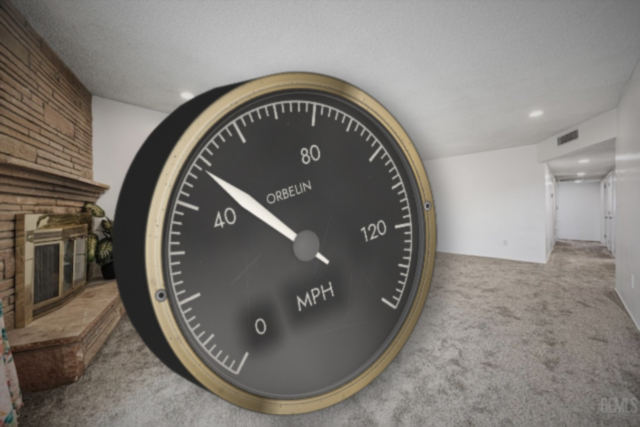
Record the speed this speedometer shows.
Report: 48 mph
